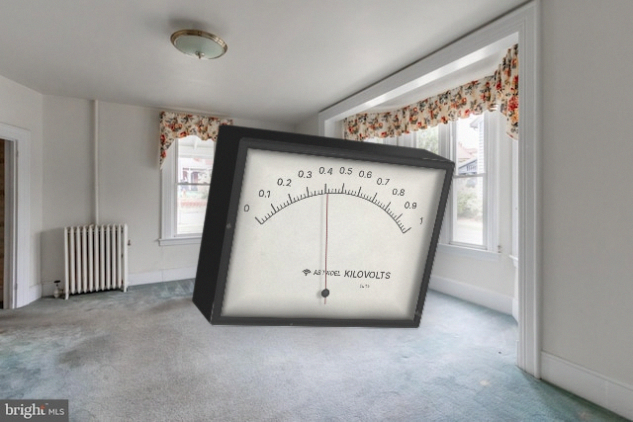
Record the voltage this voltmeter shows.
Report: 0.4 kV
